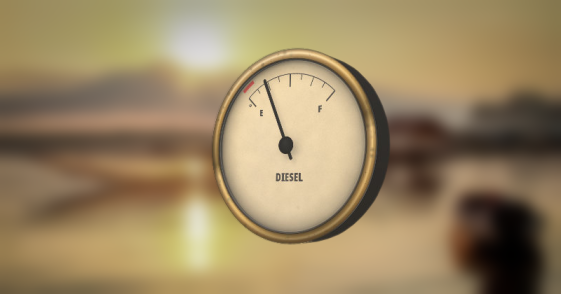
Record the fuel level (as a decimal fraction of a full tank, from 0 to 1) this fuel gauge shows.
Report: 0.25
